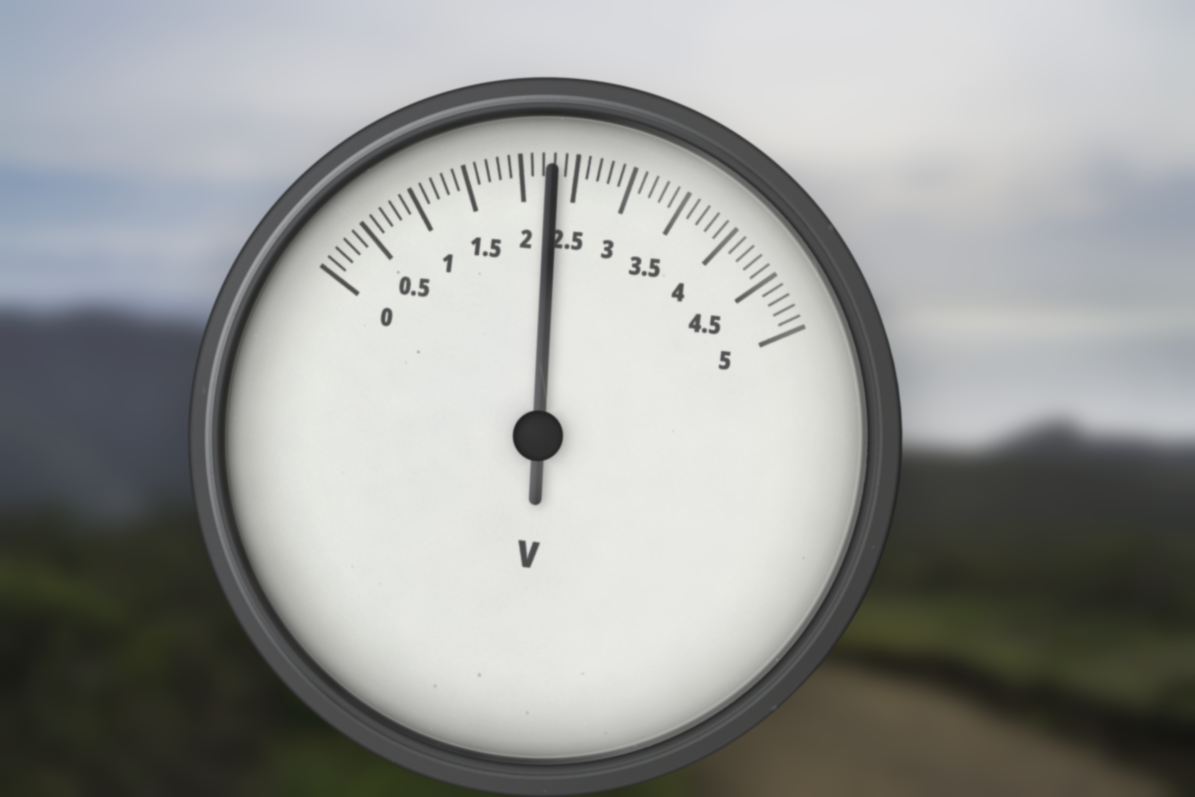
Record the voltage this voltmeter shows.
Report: 2.3 V
